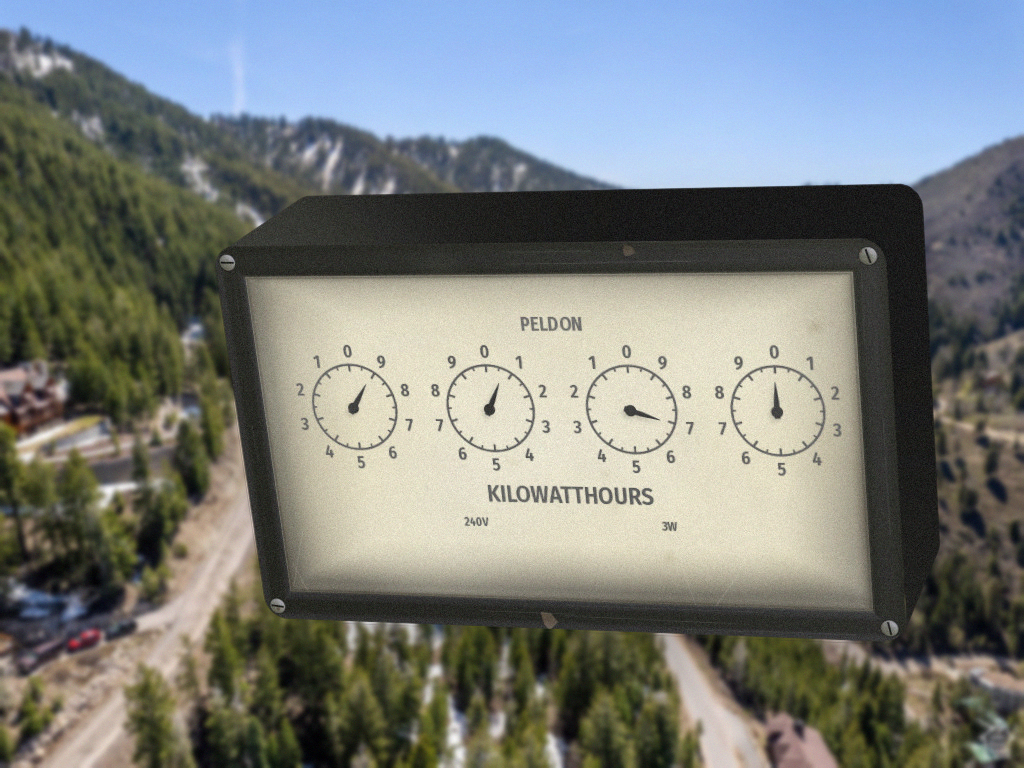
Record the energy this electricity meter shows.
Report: 9070 kWh
